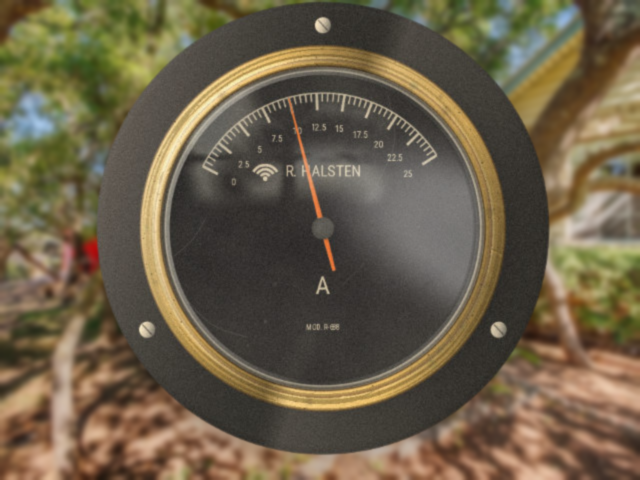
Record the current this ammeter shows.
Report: 10 A
